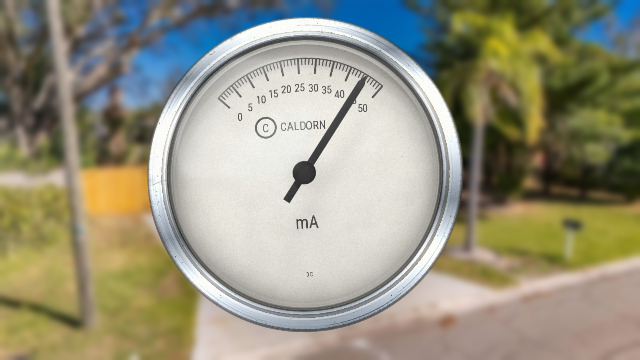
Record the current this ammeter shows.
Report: 45 mA
